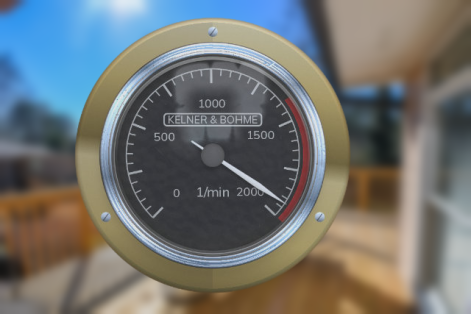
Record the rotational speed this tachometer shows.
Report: 1925 rpm
